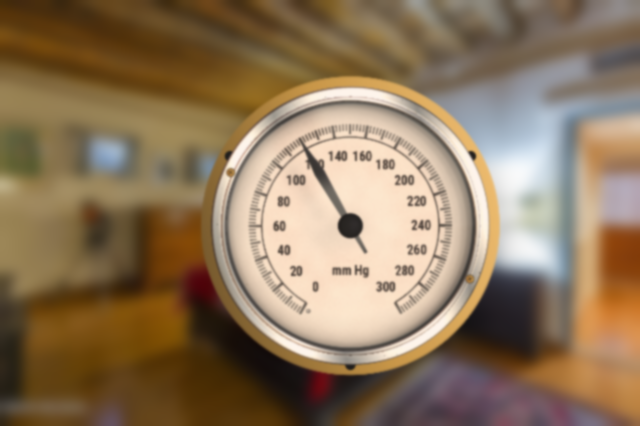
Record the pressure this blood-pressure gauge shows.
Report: 120 mmHg
